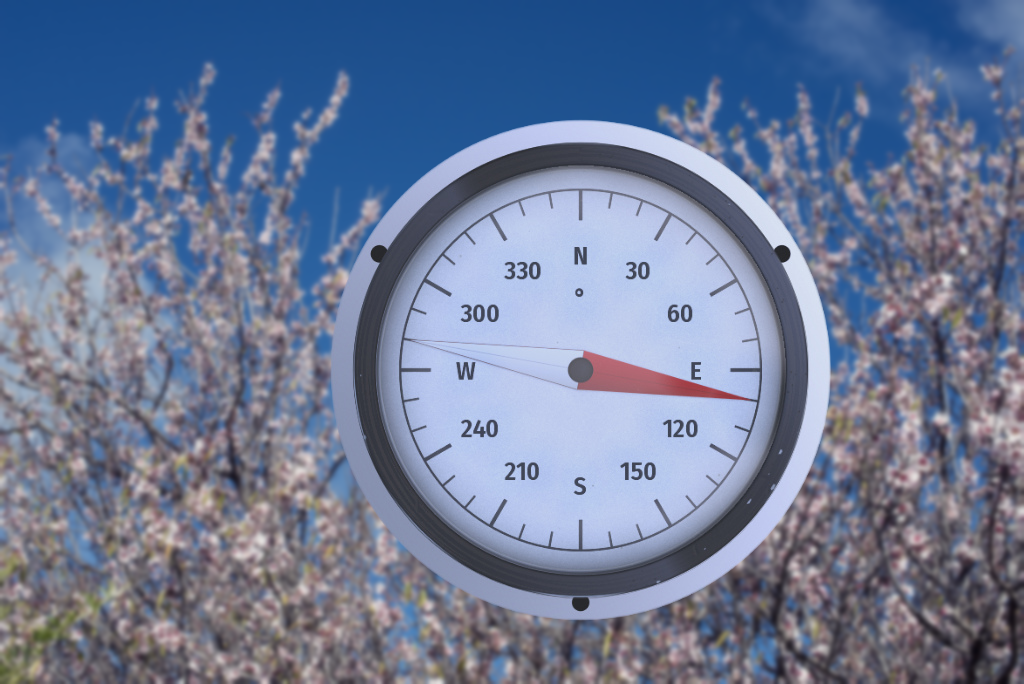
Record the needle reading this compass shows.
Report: 100 °
